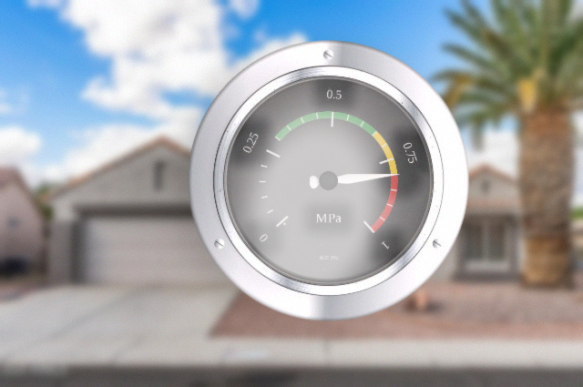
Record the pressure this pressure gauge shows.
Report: 0.8 MPa
